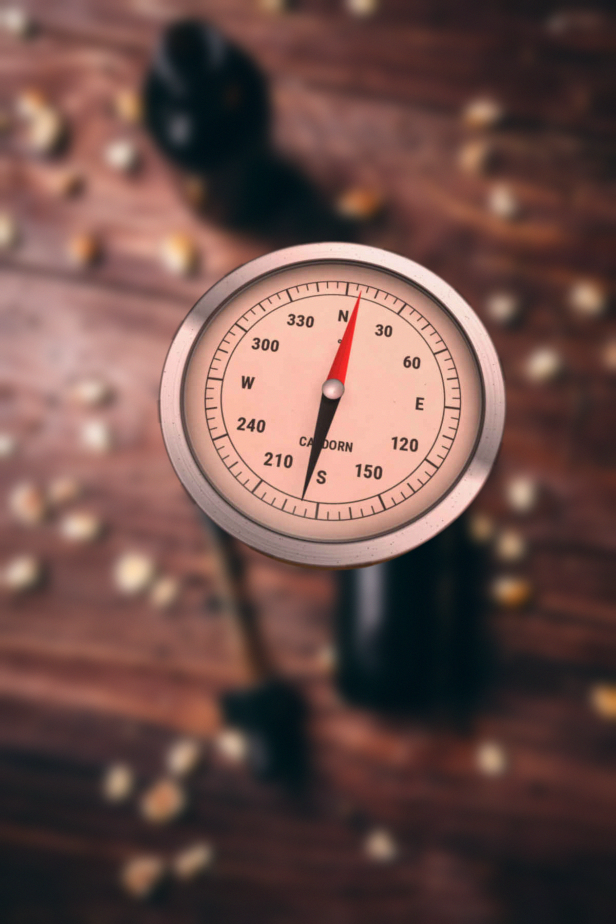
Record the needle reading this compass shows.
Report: 7.5 °
